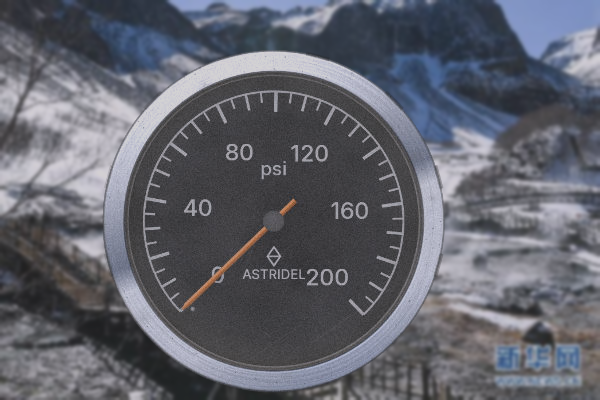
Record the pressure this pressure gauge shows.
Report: 0 psi
